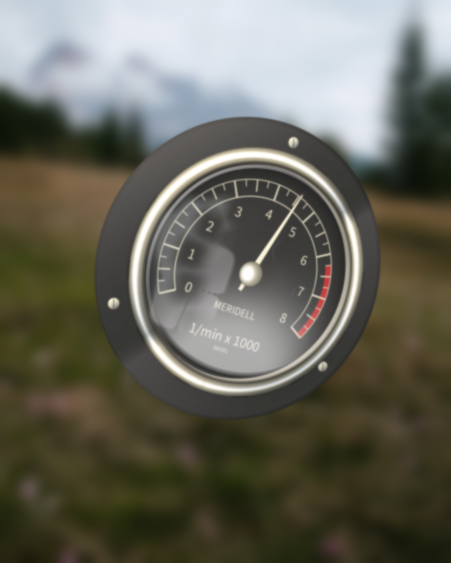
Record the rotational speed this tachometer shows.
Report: 4500 rpm
